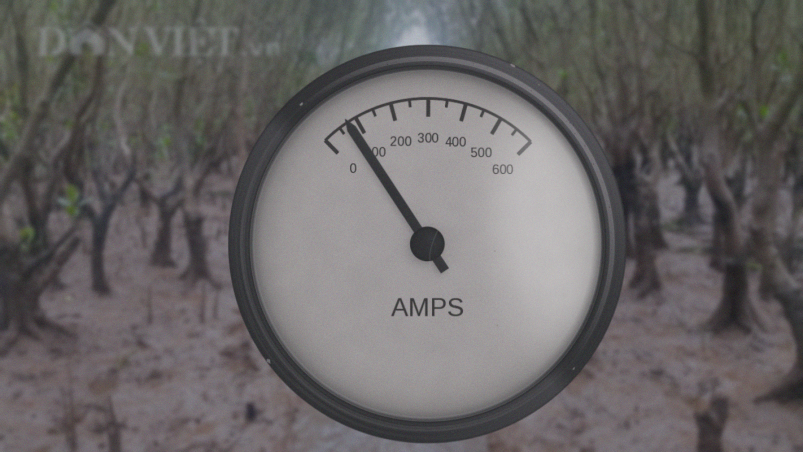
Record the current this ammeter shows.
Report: 75 A
